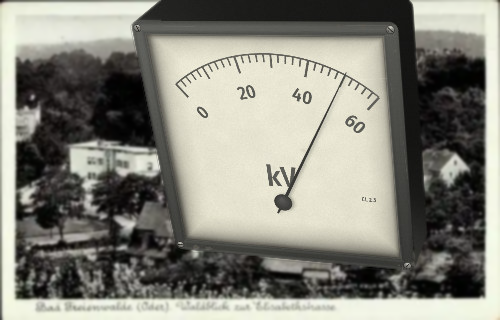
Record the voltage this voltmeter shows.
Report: 50 kV
